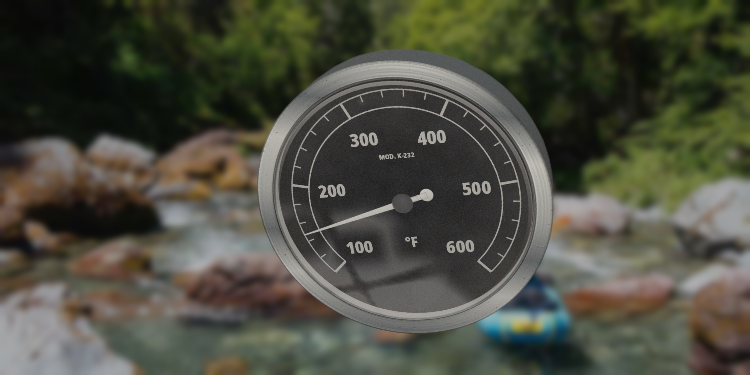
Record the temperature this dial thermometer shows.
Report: 150 °F
